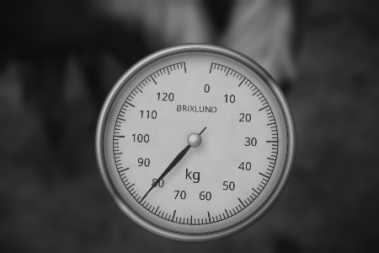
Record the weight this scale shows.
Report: 80 kg
